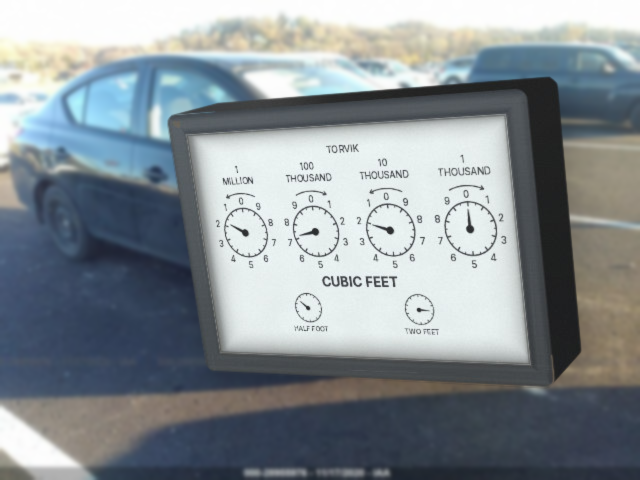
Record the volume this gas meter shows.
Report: 172000 ft³
